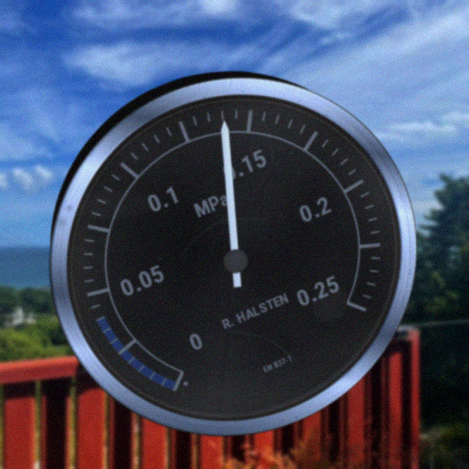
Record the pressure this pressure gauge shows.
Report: 0.14 MPa
